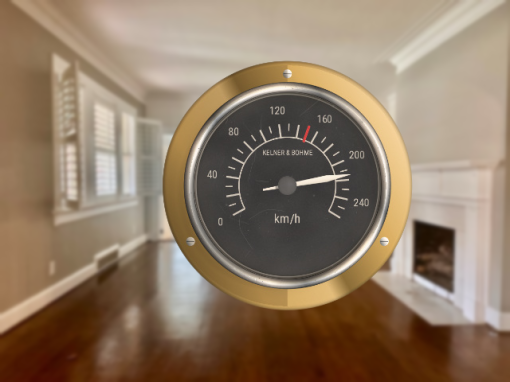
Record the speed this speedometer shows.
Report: 215 km/h
